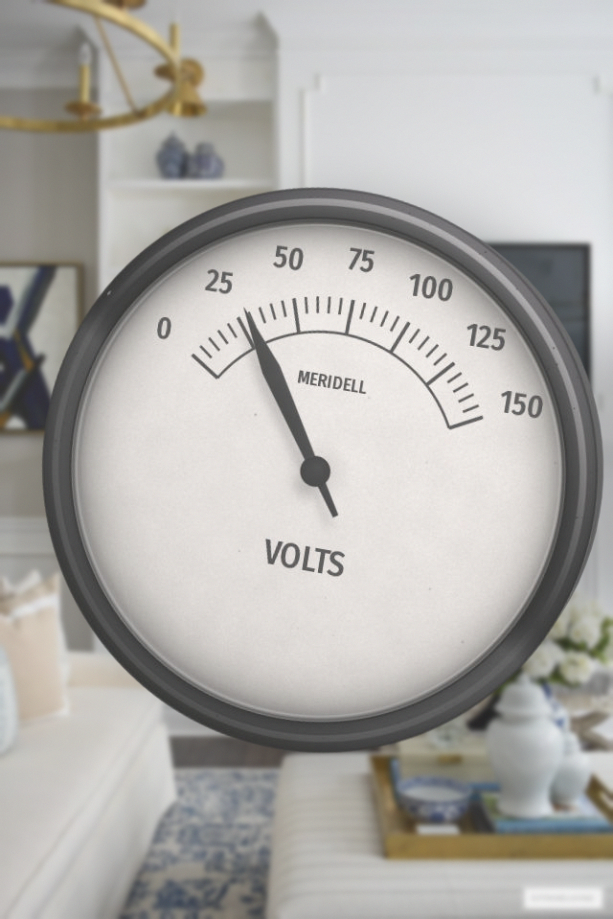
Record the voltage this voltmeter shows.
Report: 30 V
